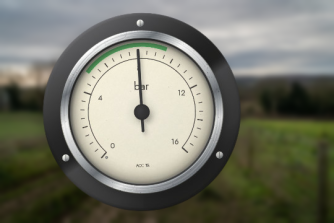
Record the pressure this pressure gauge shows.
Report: 8 bar
